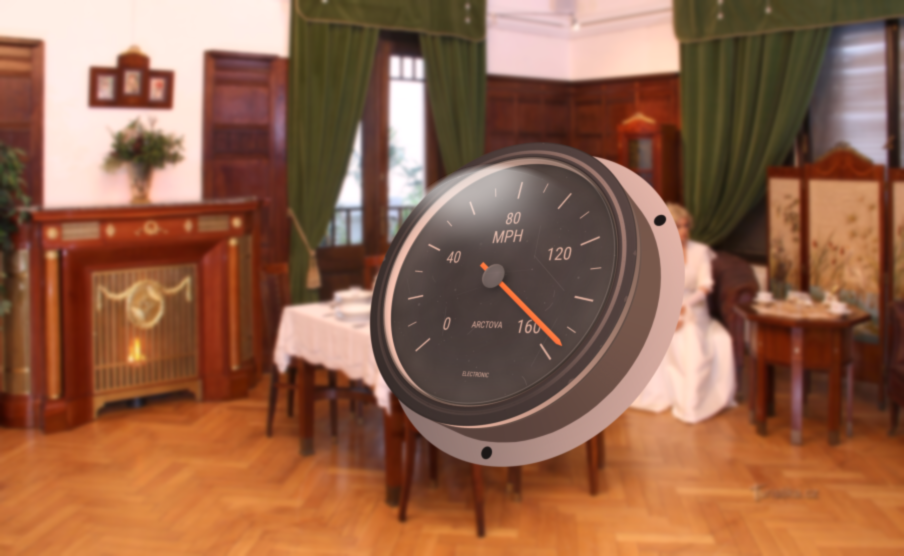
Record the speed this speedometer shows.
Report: 155 mph
